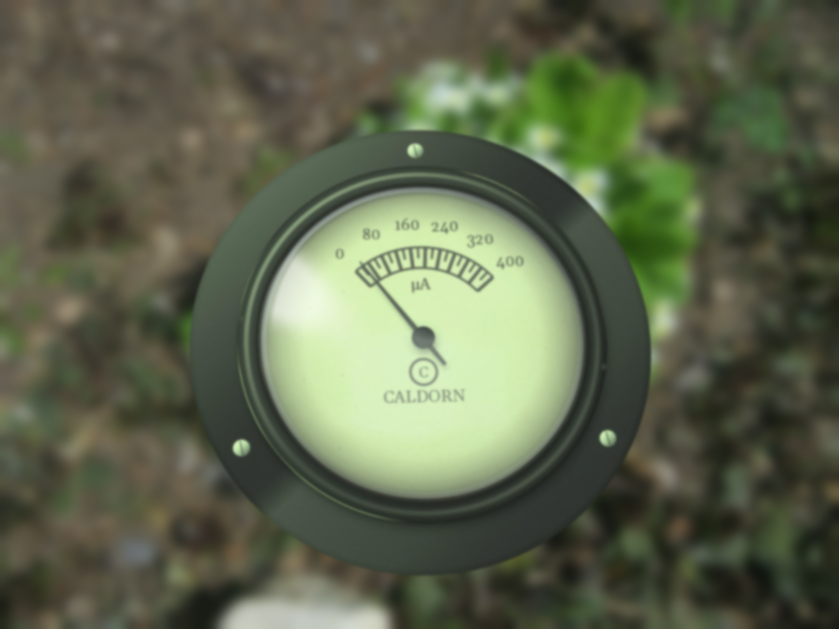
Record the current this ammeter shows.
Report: 20 µA
